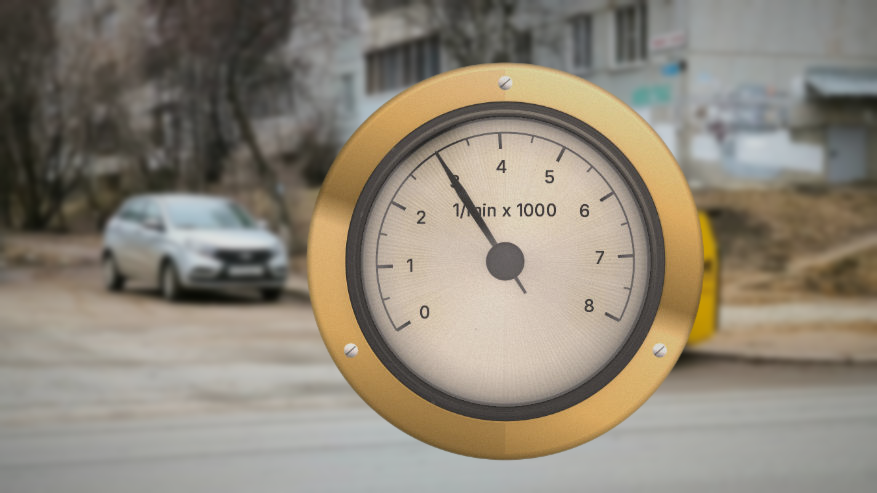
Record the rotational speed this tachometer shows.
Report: 3000 rpm
